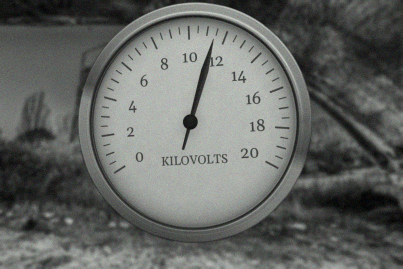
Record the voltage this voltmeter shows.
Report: 11.5 kV
